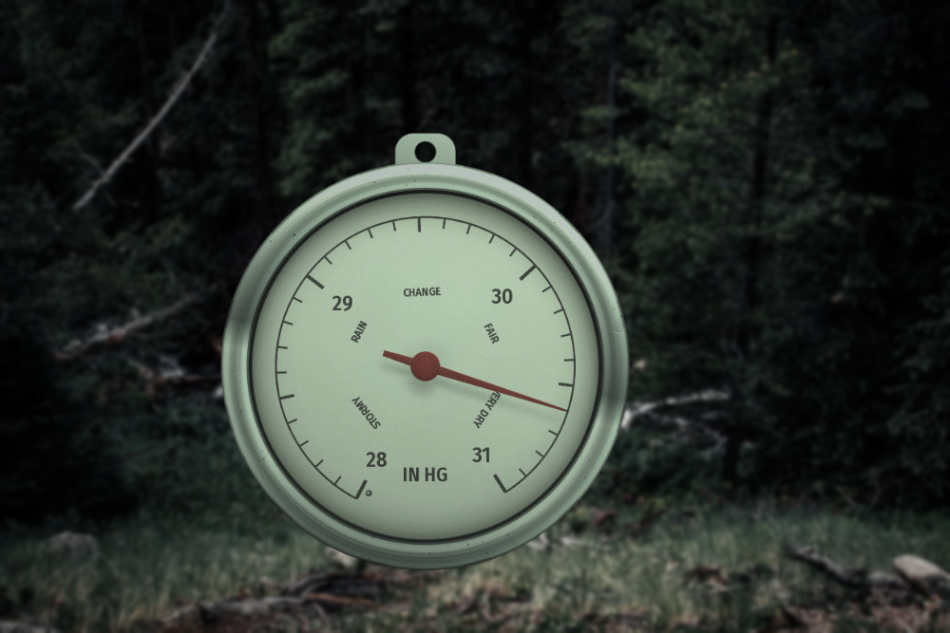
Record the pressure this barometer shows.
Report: 30.6 inHg
